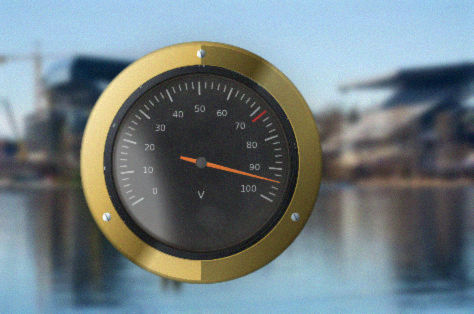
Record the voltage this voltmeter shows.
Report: 94 V
